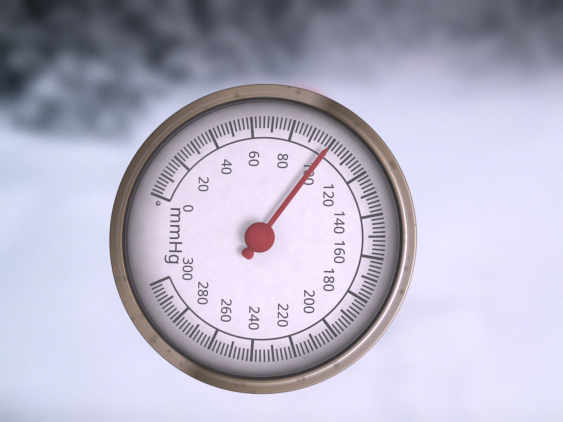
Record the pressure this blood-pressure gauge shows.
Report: 100 mmHg
